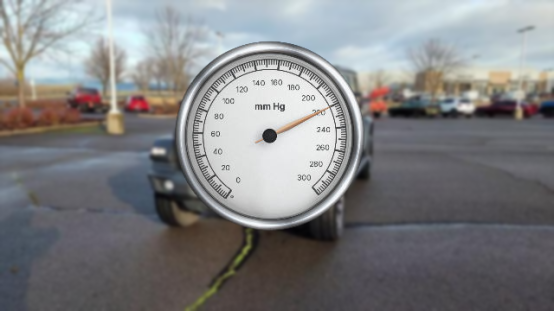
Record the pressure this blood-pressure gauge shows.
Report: 220 mmHg
